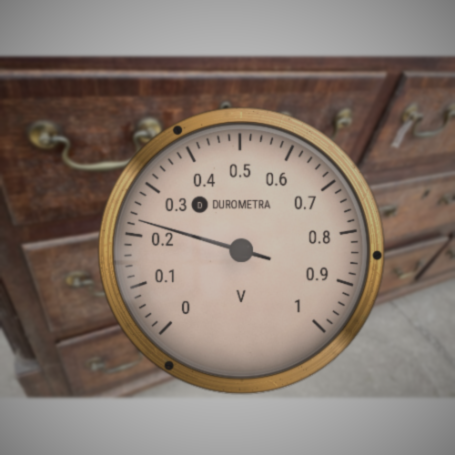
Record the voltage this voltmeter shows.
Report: 0.23 V
